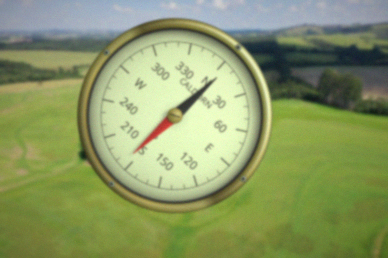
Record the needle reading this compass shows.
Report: 185 °
